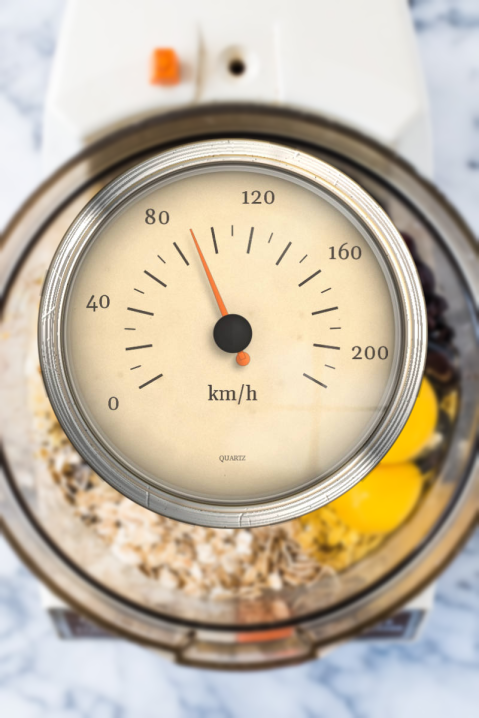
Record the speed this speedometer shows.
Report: 90 km/h
